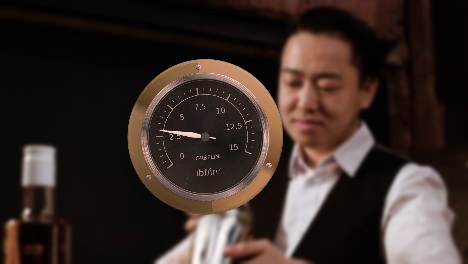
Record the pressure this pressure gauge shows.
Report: 3 psi
